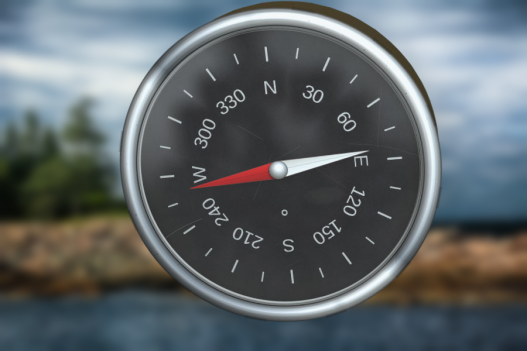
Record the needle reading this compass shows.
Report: 262.5 °
